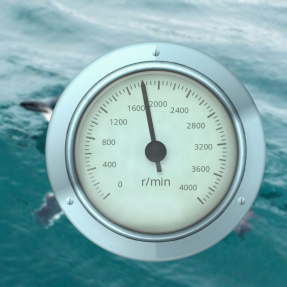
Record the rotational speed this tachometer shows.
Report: 1800 rpm
